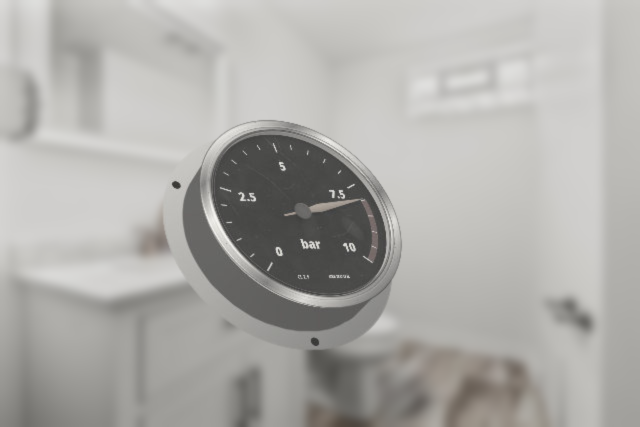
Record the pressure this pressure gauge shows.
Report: 8 bar
